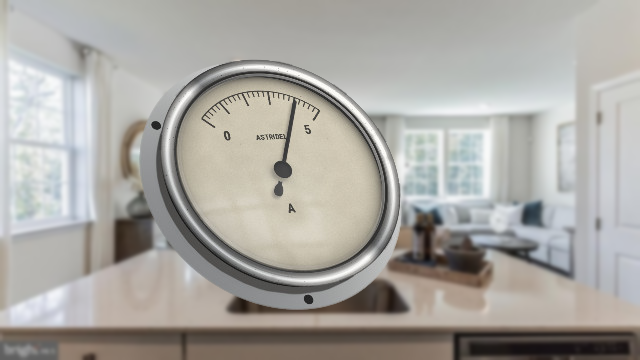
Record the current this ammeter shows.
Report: 4 A
